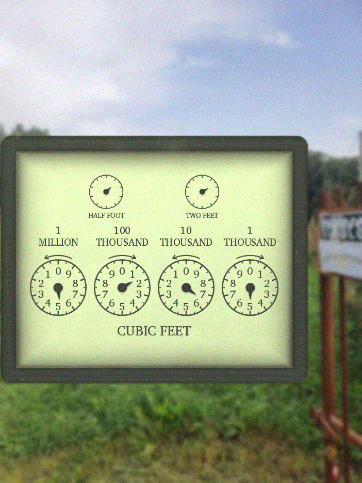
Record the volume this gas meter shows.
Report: 516500 ft³
